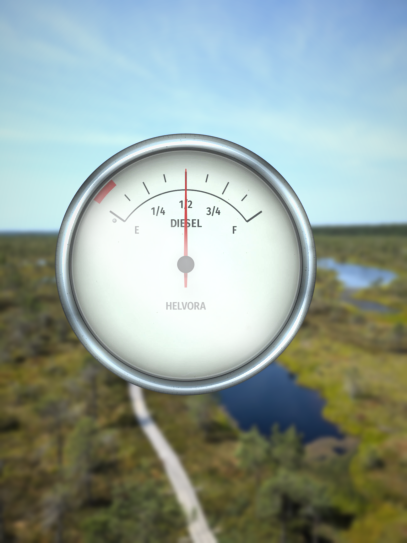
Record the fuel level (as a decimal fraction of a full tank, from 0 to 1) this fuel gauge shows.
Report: 0.5
